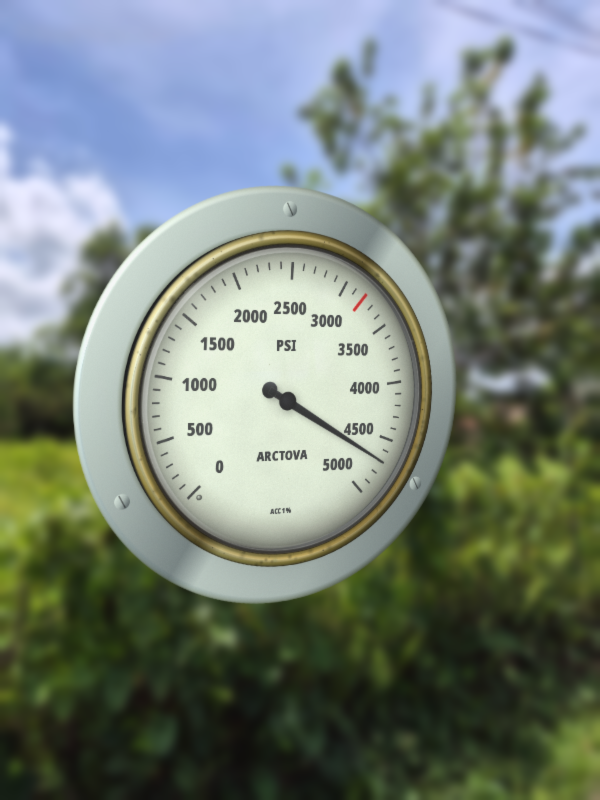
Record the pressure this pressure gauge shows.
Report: 4700 psi
